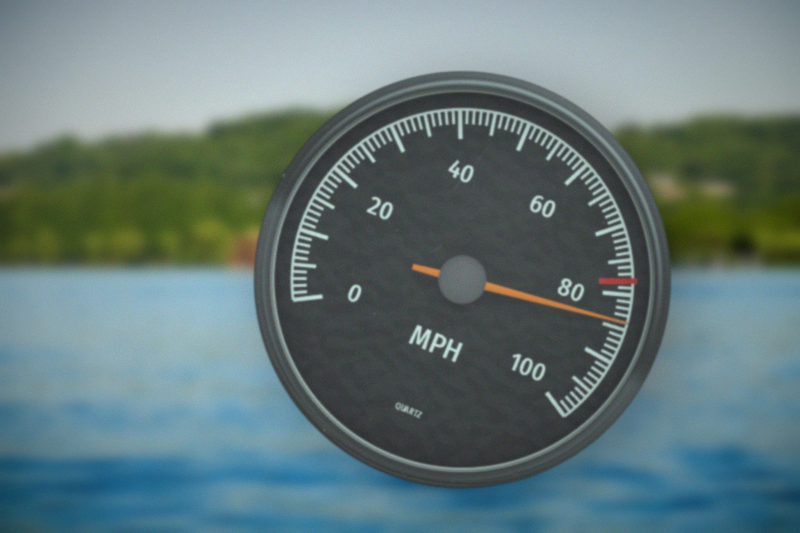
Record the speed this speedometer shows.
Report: 84 mph
